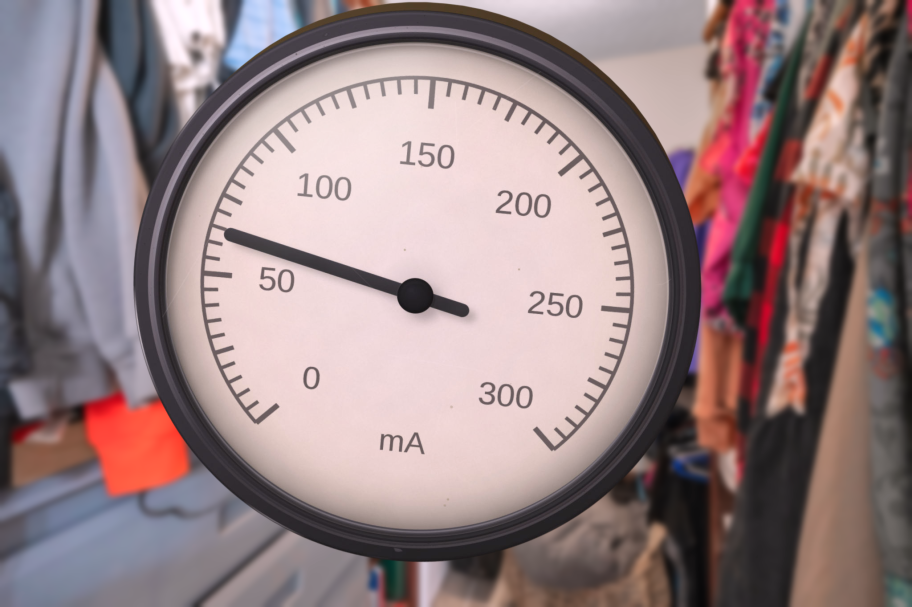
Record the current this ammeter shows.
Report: 65 mA
